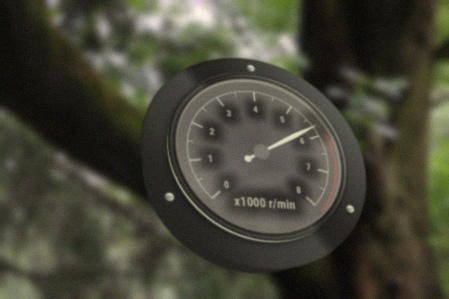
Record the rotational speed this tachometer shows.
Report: 5750 rpm
